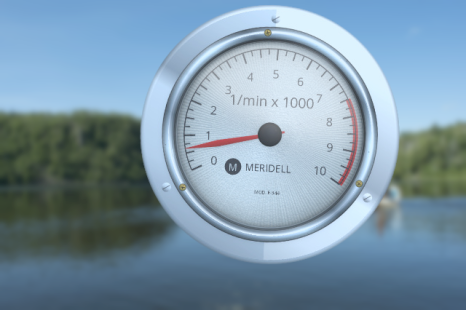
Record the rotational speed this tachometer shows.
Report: 625 rpm
